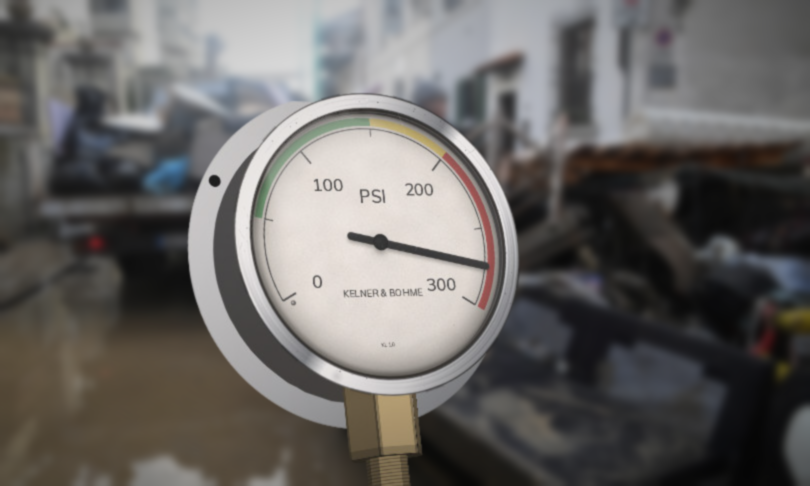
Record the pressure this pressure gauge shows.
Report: 275 psi
